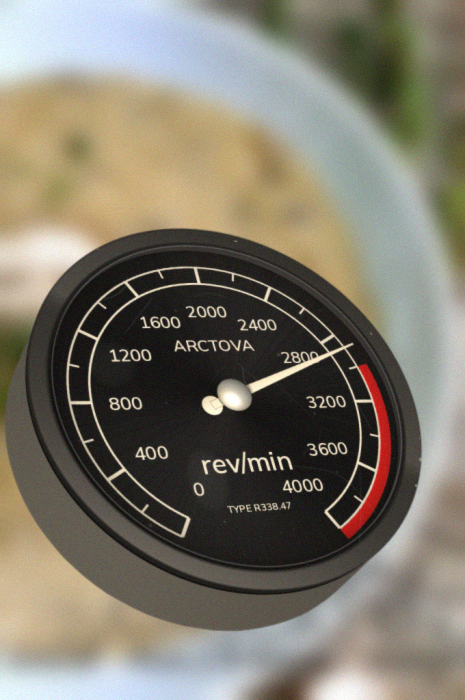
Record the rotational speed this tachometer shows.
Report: 2900 rpm
